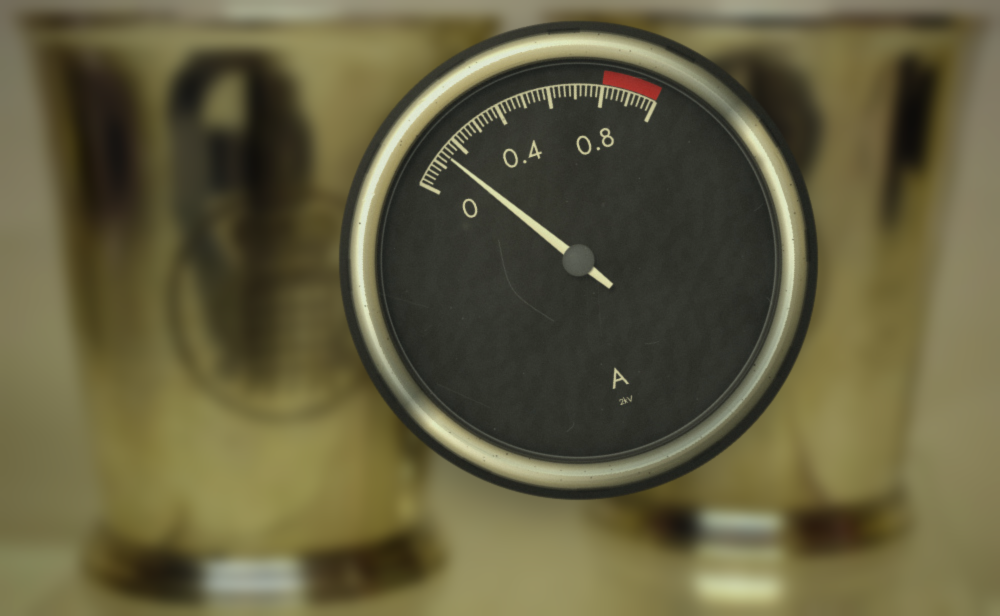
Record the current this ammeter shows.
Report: 0.14 A
